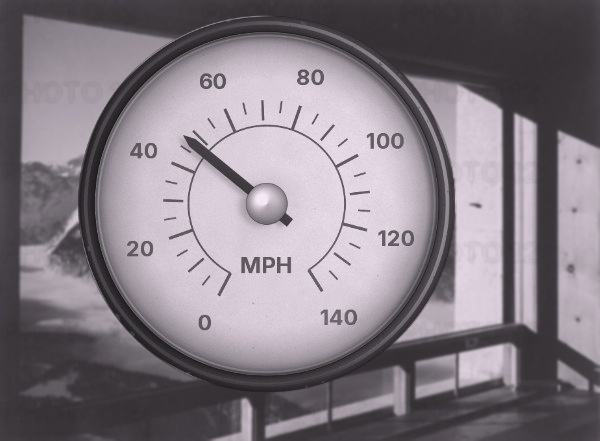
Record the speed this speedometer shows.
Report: 47.5 mph
